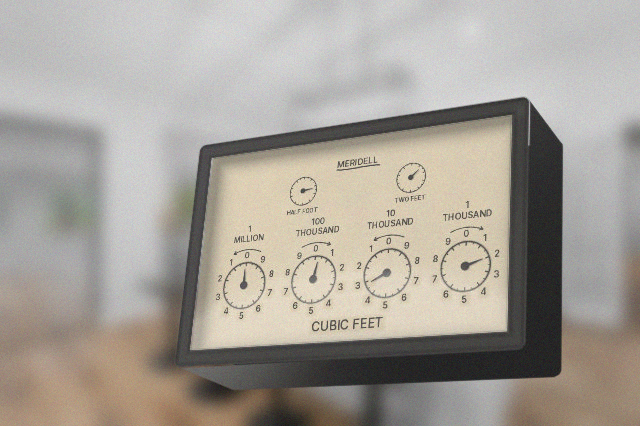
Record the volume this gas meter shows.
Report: 3200 ft³
